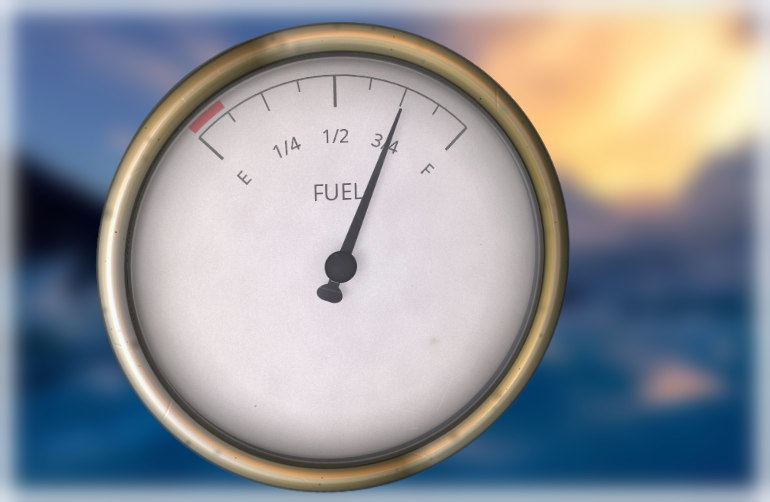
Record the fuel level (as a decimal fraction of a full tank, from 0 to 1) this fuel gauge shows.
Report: 0.75
